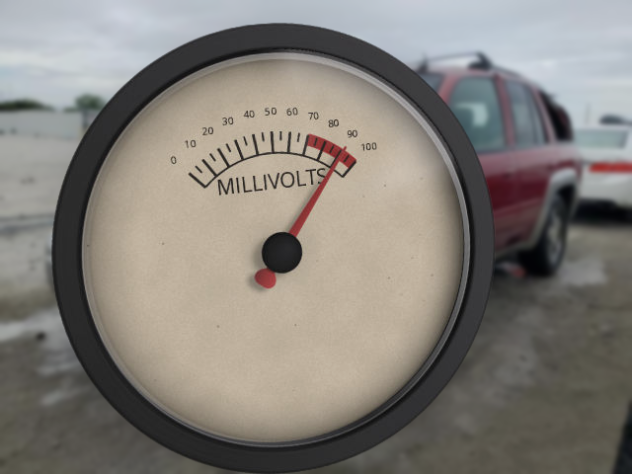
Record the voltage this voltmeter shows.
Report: 90 mV
